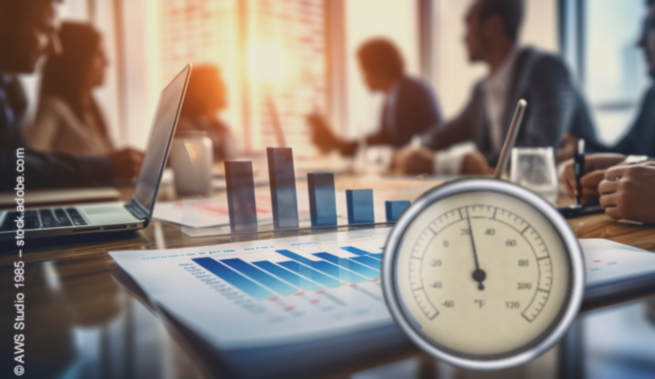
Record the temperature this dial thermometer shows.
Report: 24 °F
